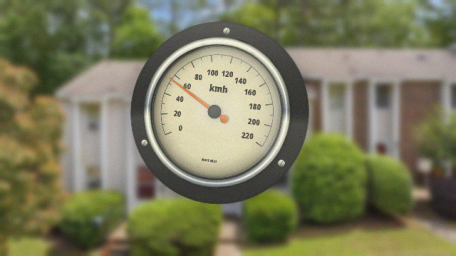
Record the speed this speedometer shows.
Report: 55 km/h
